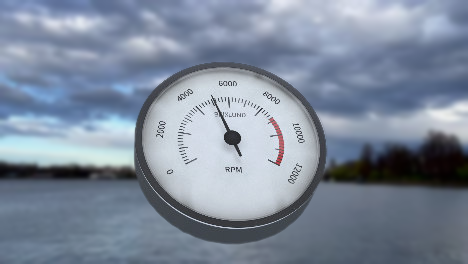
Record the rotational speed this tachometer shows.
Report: 5000 rpm
